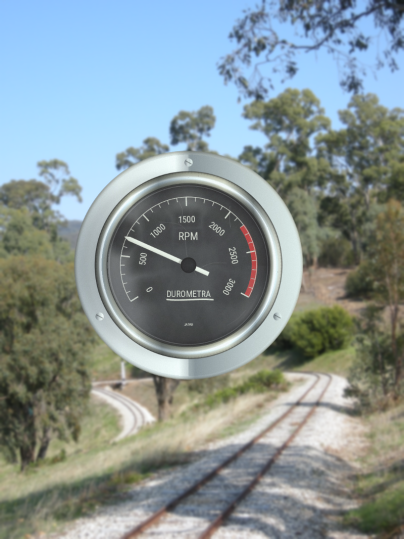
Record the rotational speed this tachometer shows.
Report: 700 rpm
